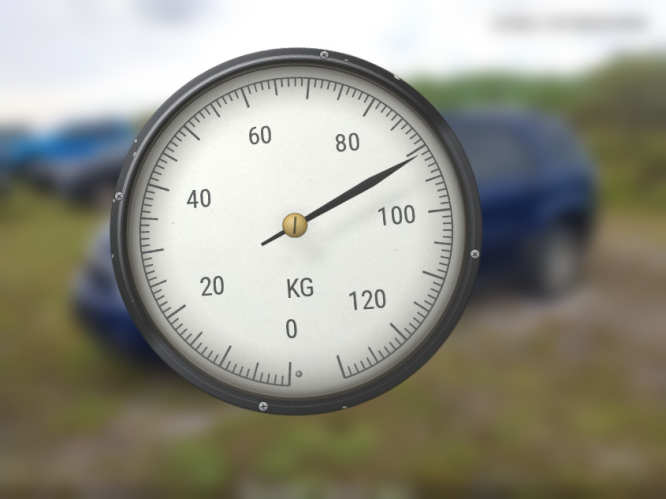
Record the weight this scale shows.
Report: 91 kg
